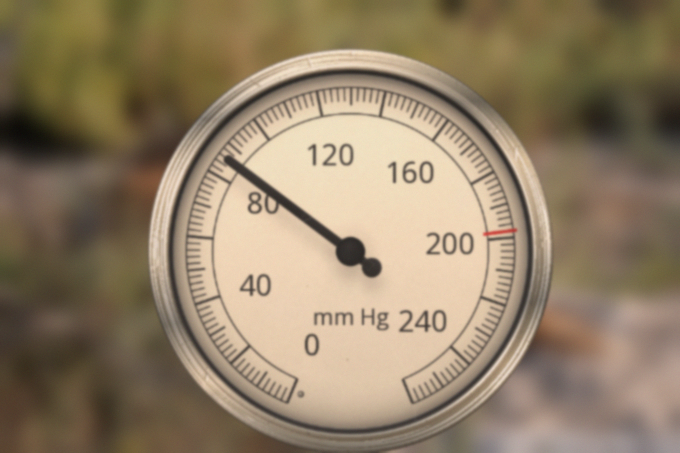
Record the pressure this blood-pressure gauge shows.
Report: 86 mmHg
